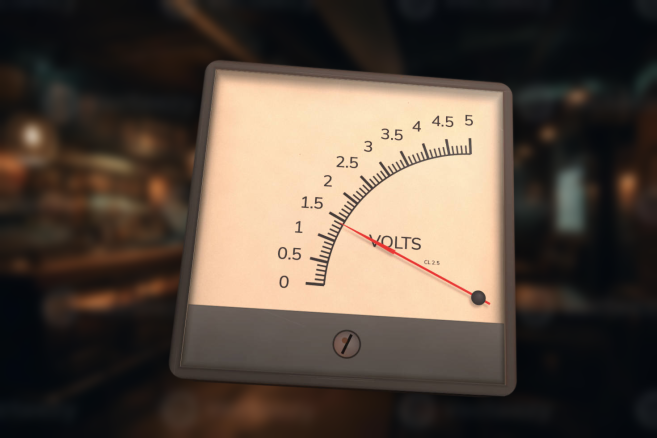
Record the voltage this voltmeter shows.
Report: 1.4 V
